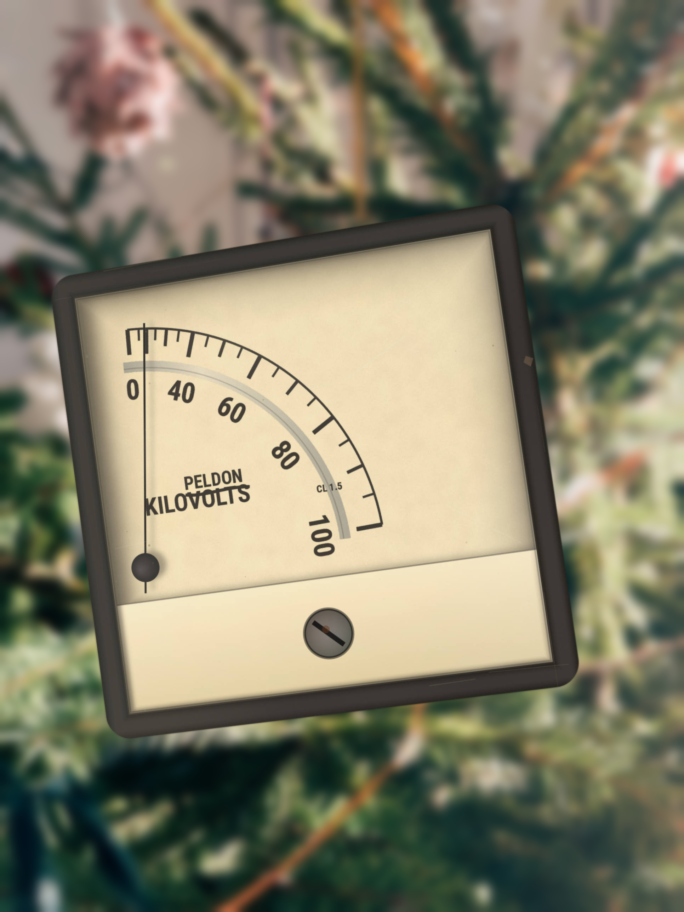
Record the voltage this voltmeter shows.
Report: 20 kV
